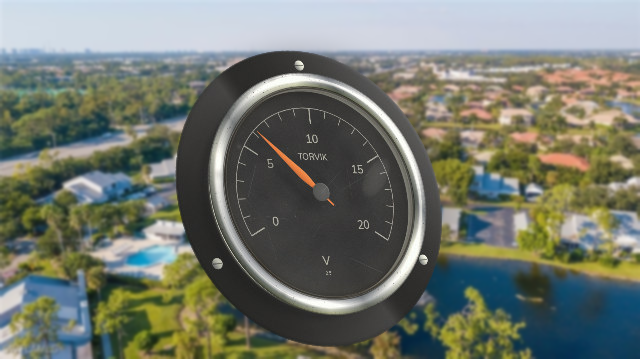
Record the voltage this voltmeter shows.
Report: 6 V
